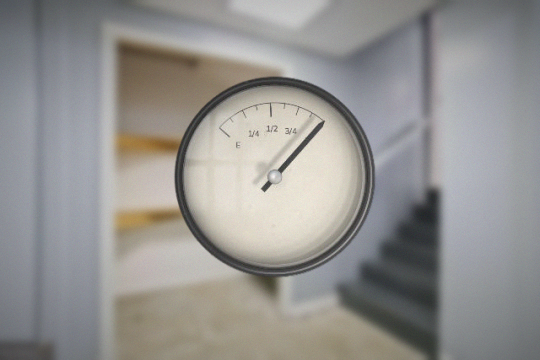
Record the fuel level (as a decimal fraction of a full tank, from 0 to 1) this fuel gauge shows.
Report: 1
